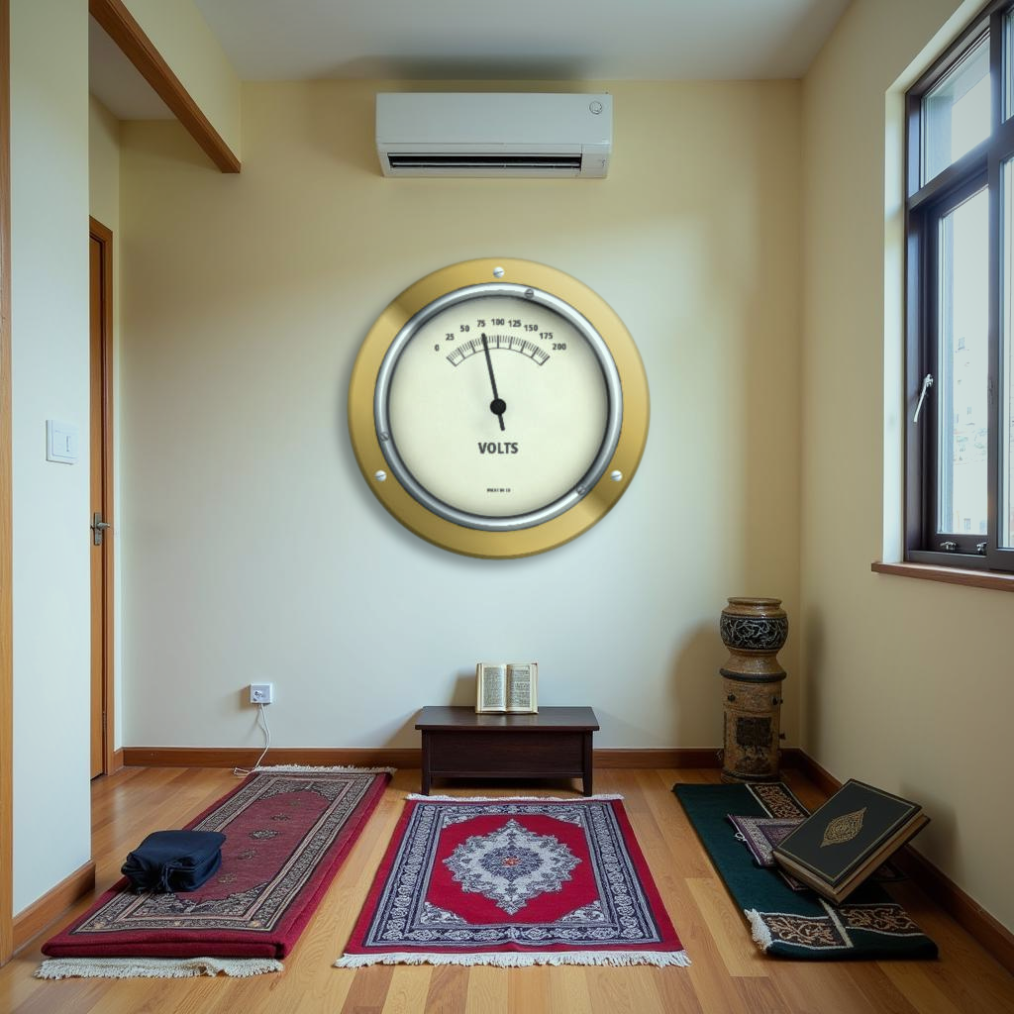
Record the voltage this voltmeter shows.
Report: 75 V
